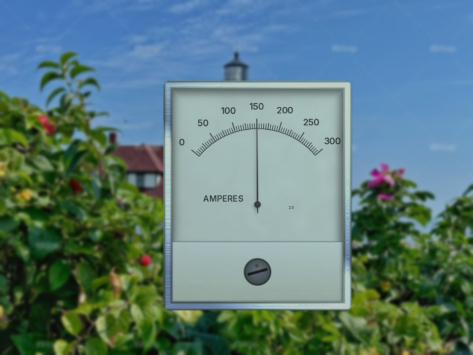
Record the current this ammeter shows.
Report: 150 A
